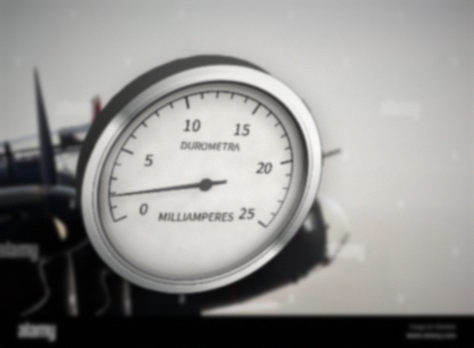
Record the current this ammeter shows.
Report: 2 mA
